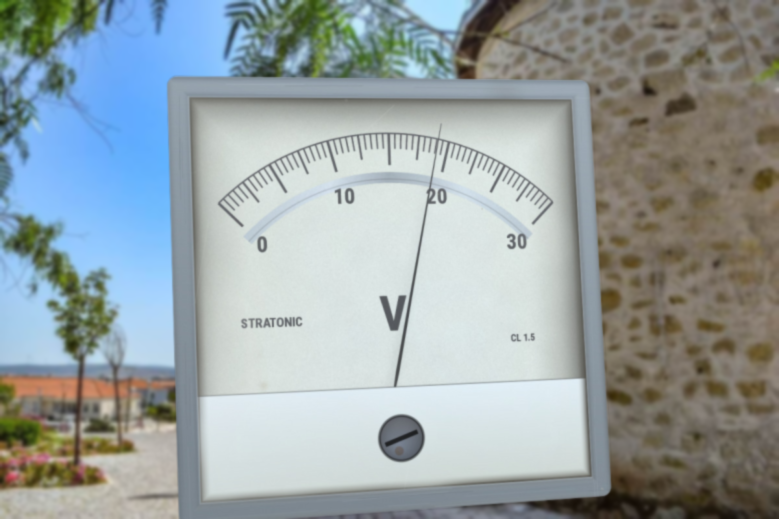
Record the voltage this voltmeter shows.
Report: 19 V
